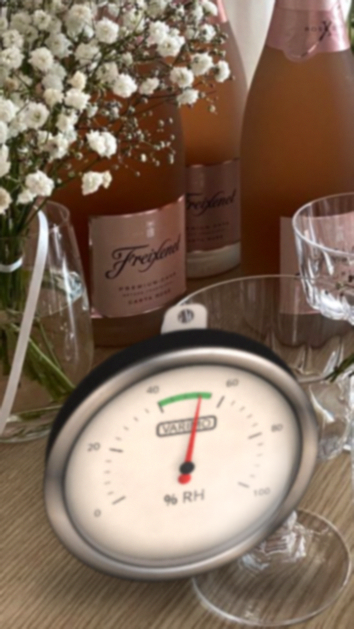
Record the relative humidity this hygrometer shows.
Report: 52 %
